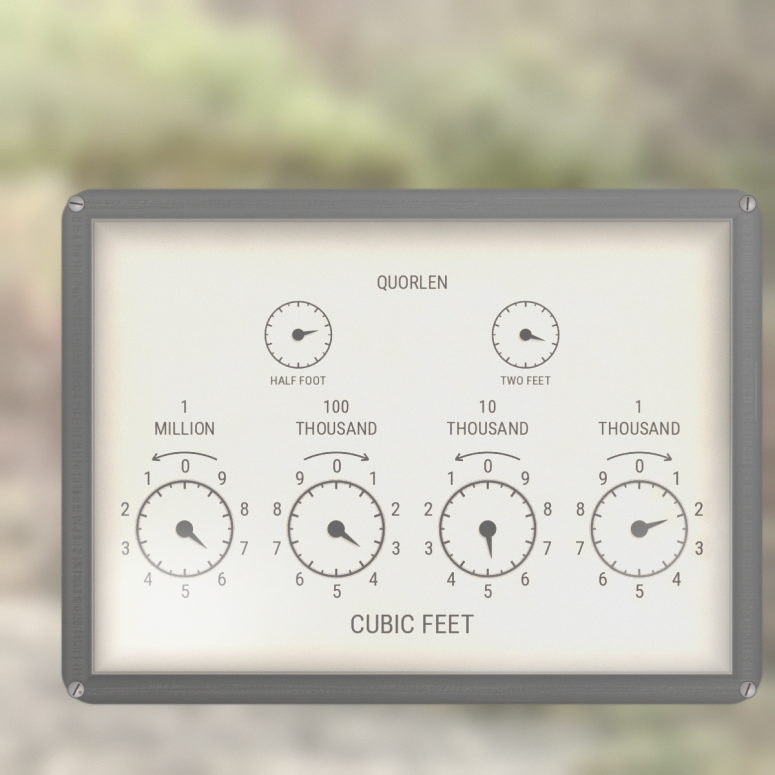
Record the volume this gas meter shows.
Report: 635200 ft³
